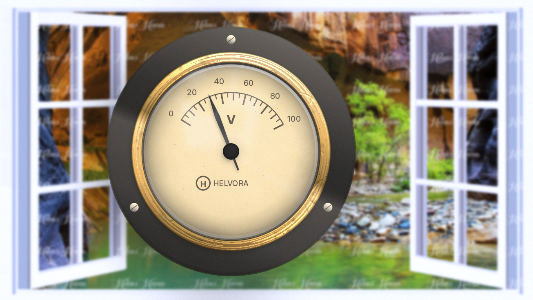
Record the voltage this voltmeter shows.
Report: 30 V
